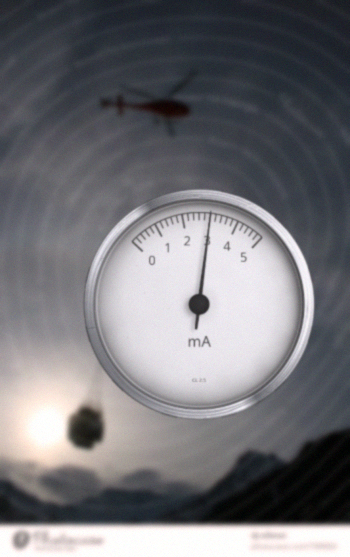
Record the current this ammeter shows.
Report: 3 mA
